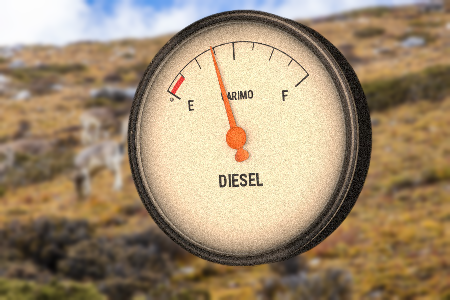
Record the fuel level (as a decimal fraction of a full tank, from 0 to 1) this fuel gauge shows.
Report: 0.375
